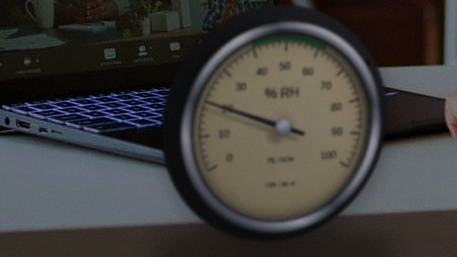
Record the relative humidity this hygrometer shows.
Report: 20 %
